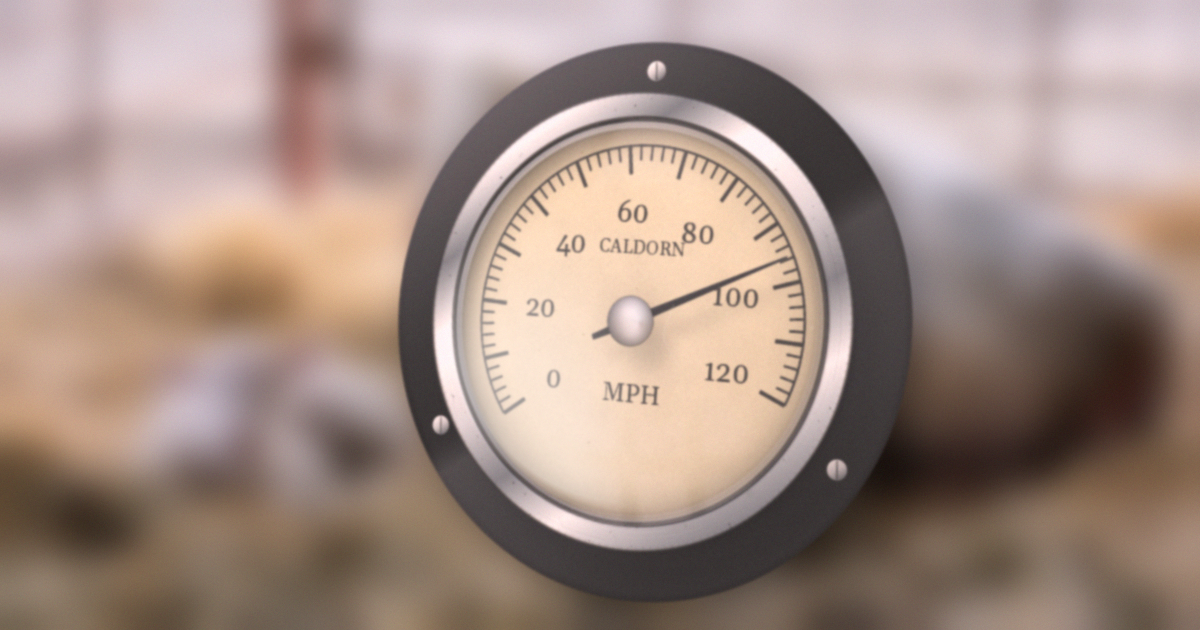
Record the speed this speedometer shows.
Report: 96 mph
